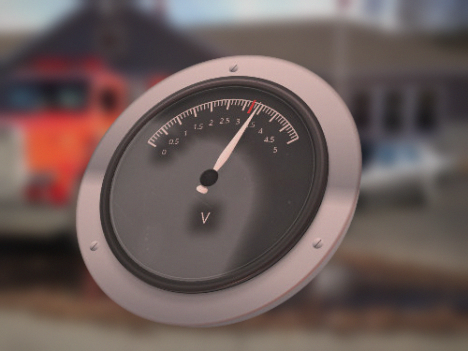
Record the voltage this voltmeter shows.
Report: 3.5 V
